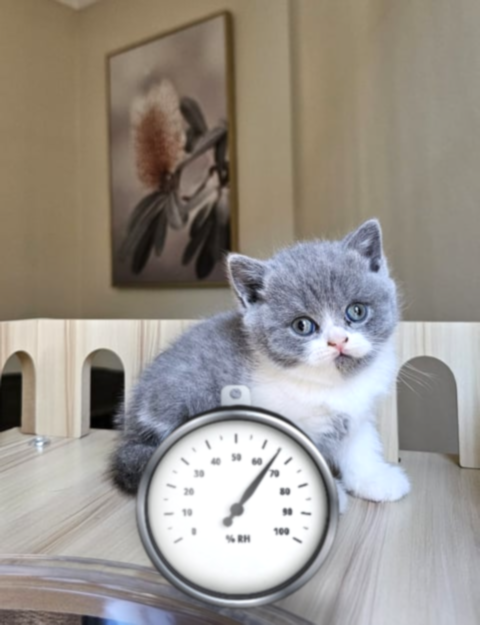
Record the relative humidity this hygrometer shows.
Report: 65 %
